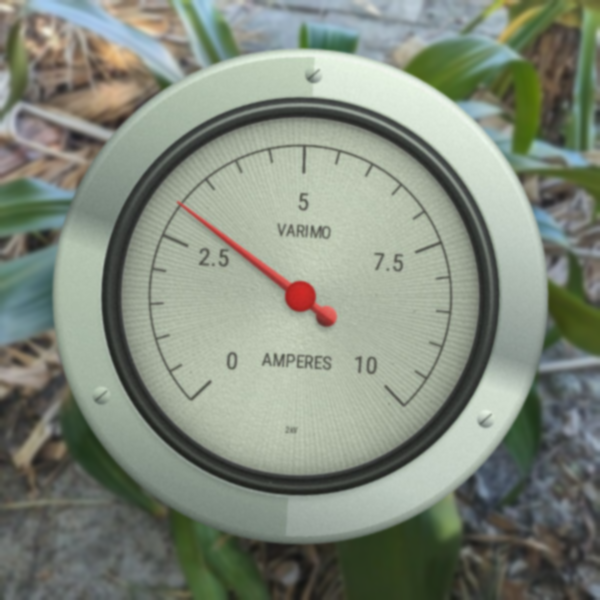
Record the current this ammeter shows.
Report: 3 A
